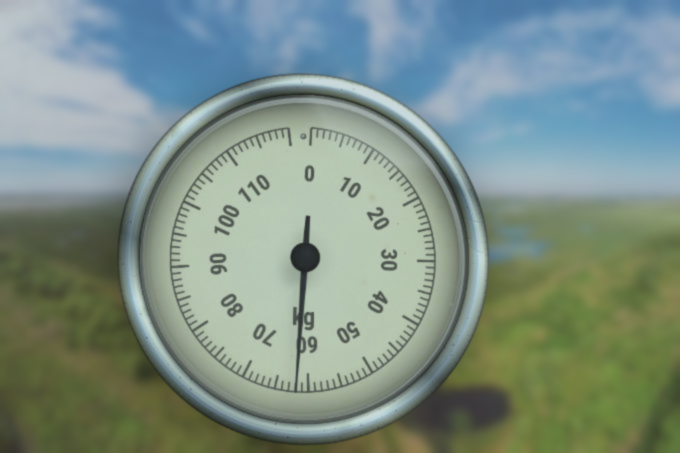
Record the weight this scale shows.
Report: 62 kg
